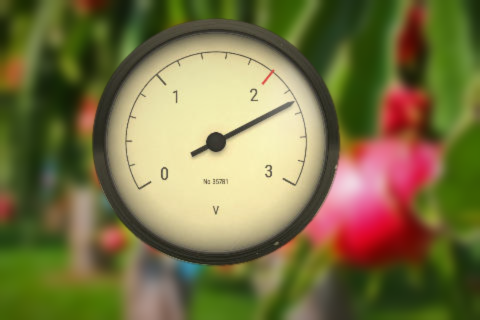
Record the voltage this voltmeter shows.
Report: 2.3 V
